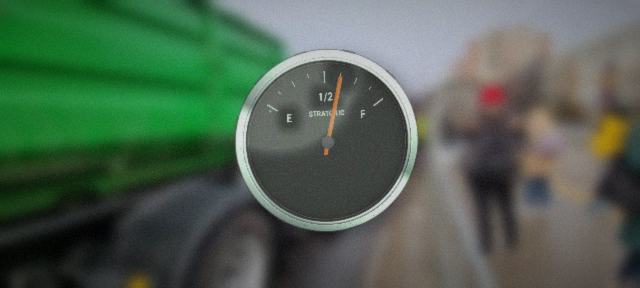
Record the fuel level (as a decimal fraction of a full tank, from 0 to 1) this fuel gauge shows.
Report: 0.625
